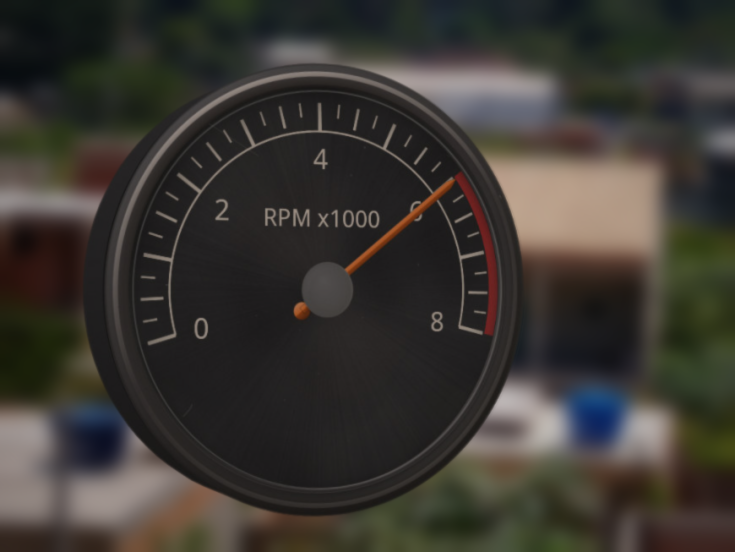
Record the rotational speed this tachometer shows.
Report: 6000 rpm
